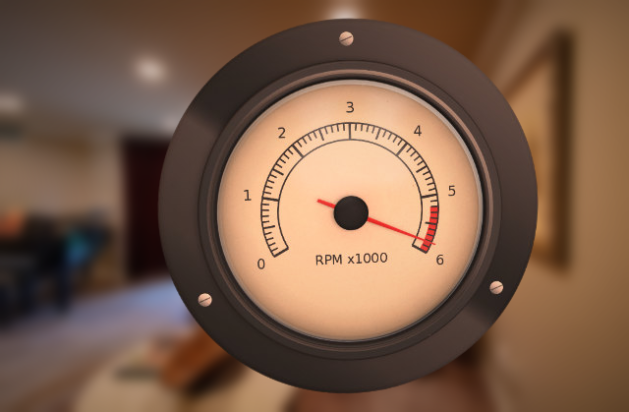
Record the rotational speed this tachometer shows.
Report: 5800 rpm
